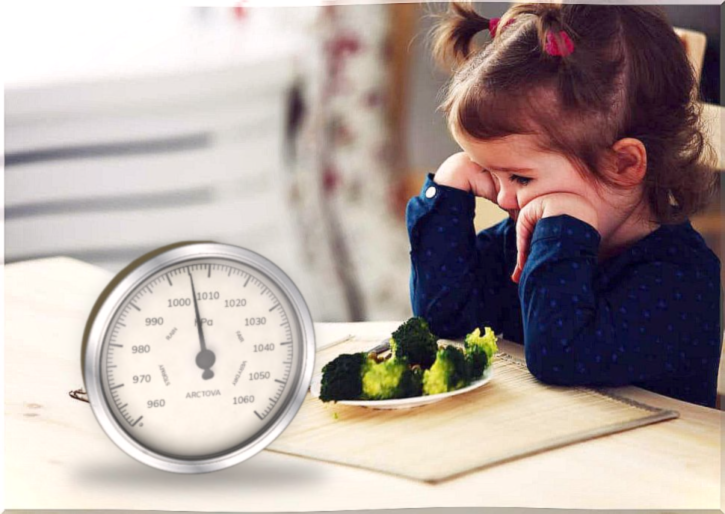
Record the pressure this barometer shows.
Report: 1005 hPa
